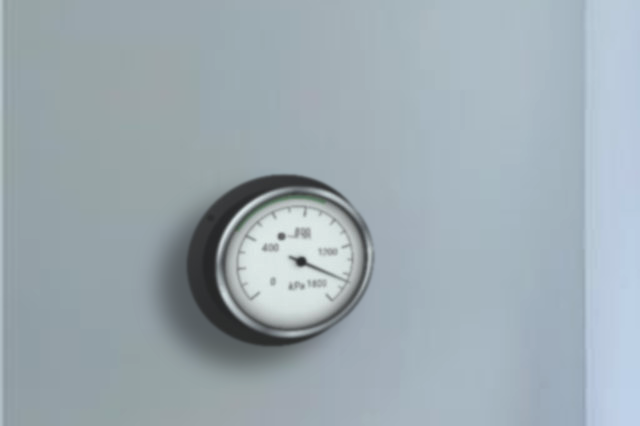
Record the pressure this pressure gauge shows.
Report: 1450 kPa
